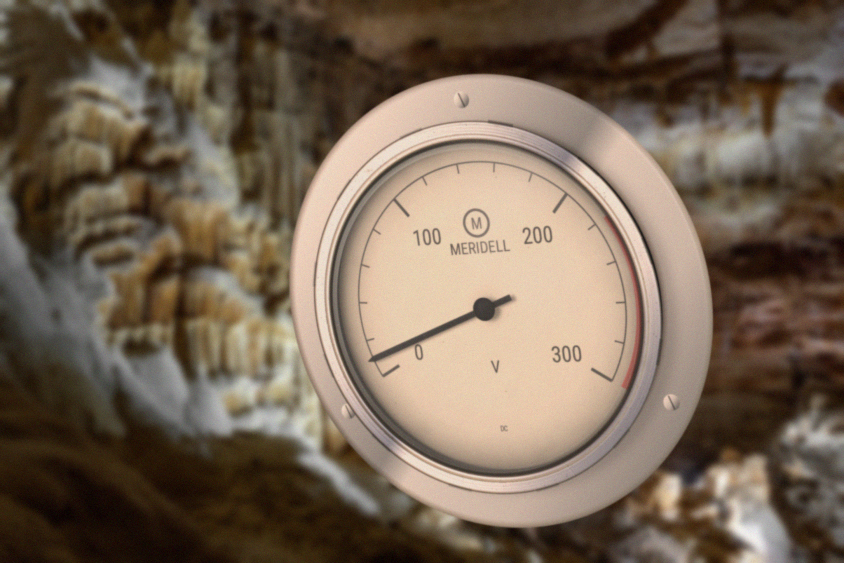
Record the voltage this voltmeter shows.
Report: 10 V
